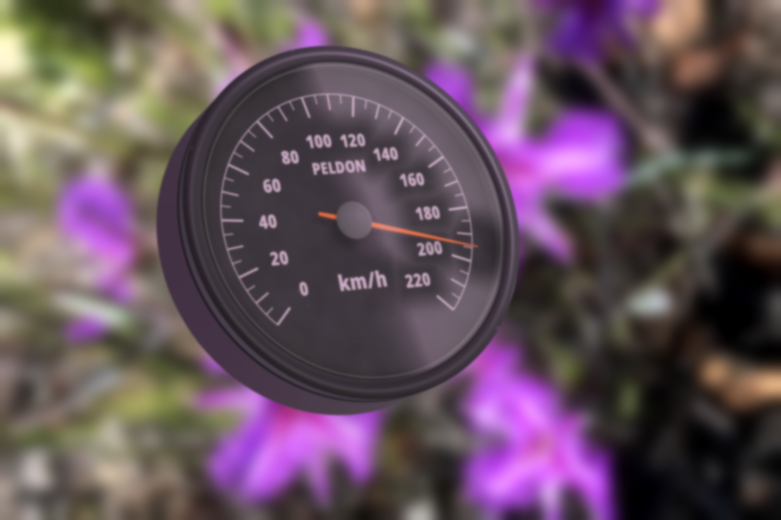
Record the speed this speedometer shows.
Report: 195 km/h
